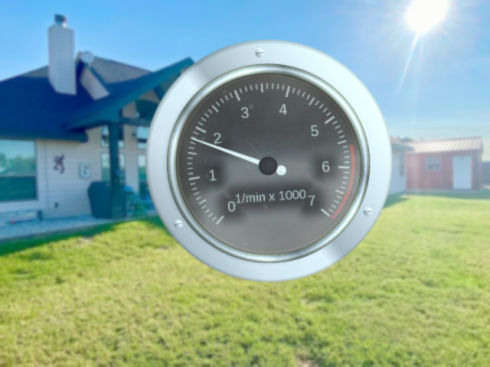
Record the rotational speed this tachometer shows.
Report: 1800 rpm
